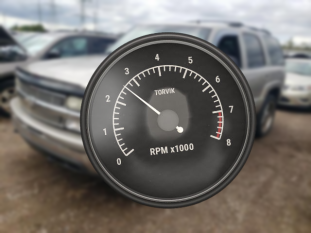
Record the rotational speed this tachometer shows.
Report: 2600 rpm
